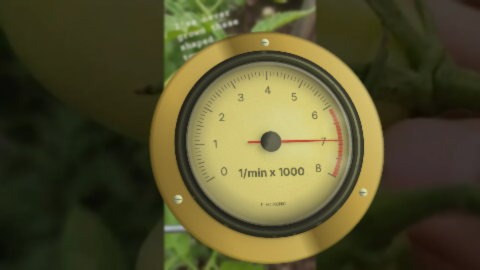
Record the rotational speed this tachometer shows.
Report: 7000 rpm
